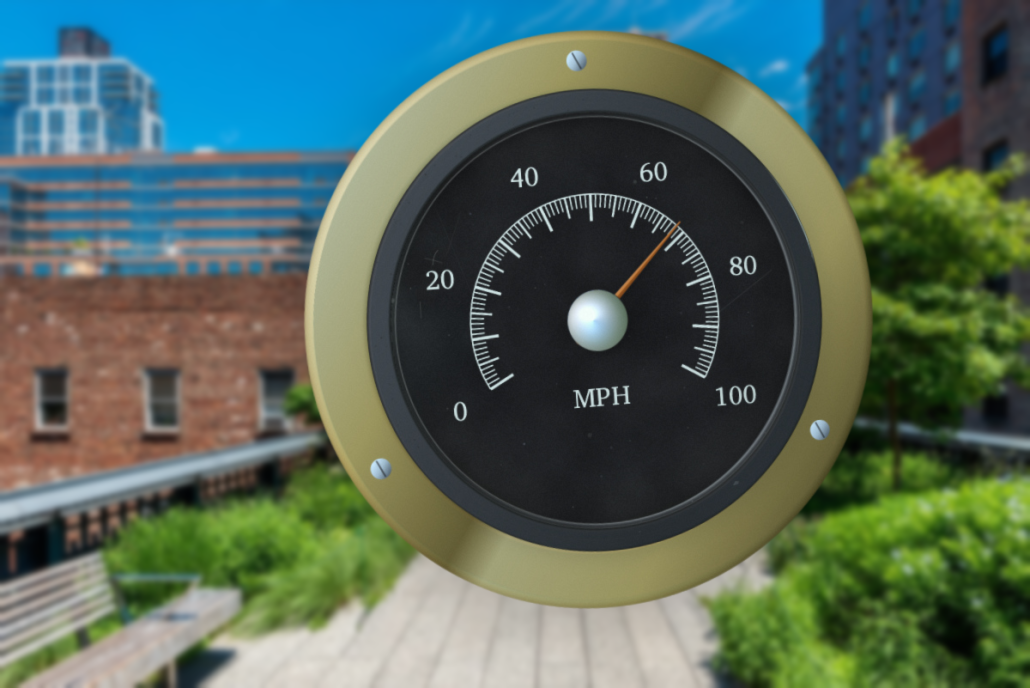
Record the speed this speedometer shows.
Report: 68 mph
